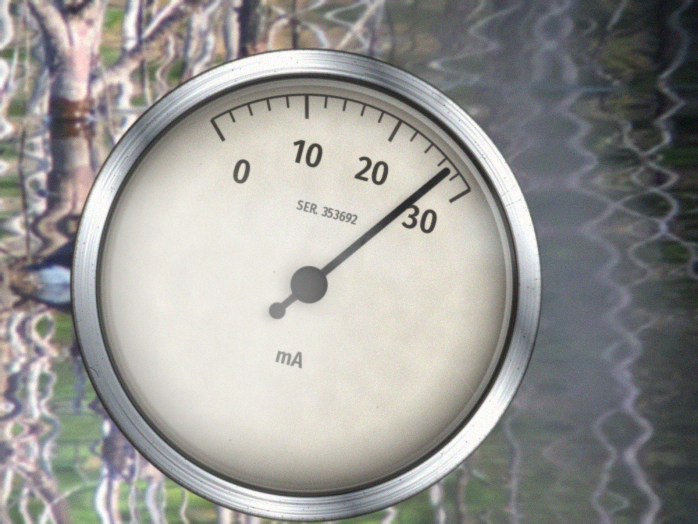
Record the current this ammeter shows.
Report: 27 mA
